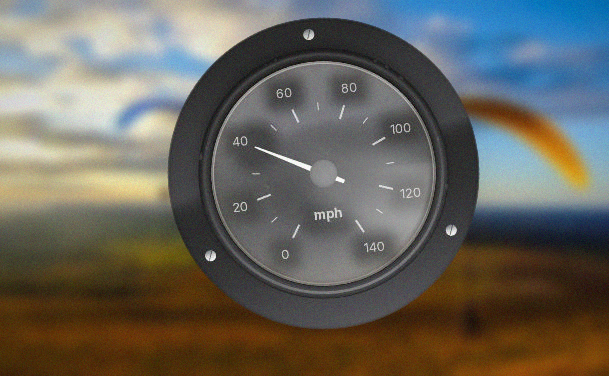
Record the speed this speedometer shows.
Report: 40 mph
